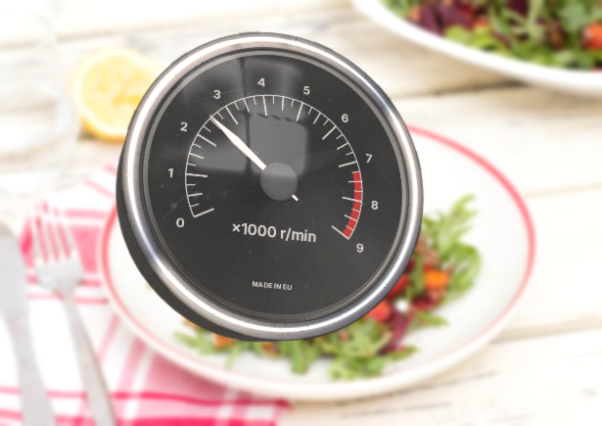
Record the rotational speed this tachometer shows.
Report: 2500 rpm
